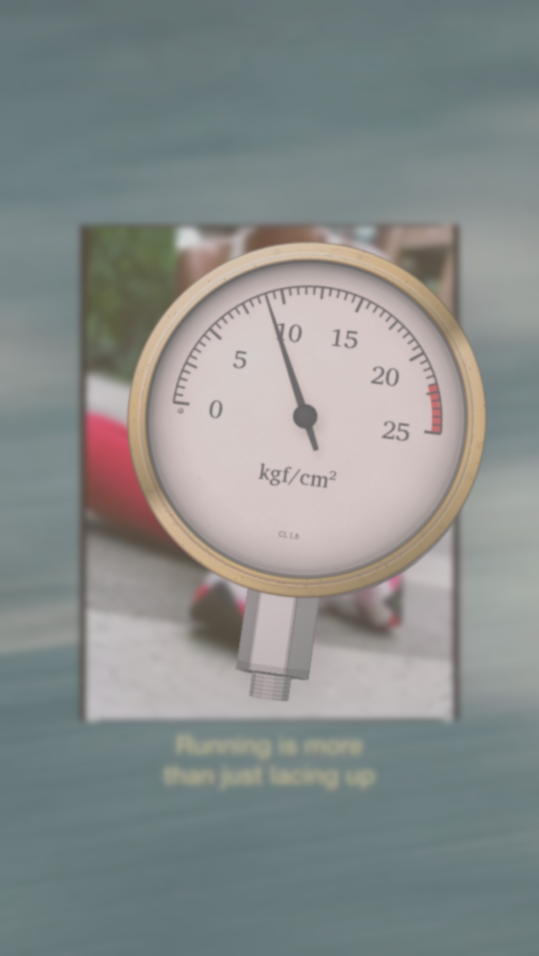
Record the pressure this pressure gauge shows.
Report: 9 kg/cm²
